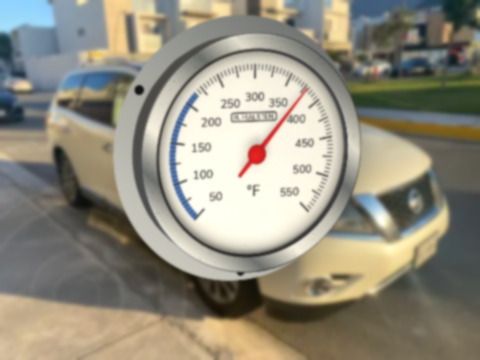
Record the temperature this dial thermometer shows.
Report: 375 °F
